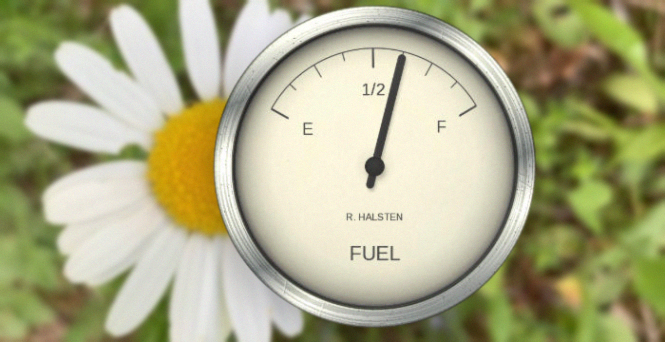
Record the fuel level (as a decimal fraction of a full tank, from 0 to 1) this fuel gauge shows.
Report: 0.625
